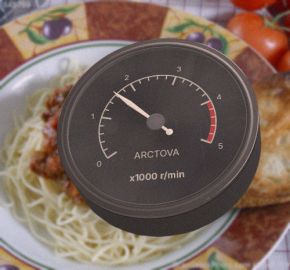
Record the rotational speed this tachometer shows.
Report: 1600 rpm
